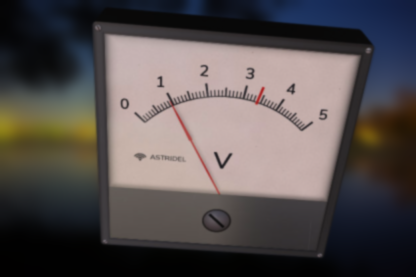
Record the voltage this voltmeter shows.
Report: 1 V
